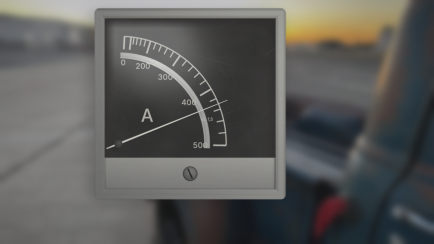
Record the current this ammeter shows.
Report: 430 A
